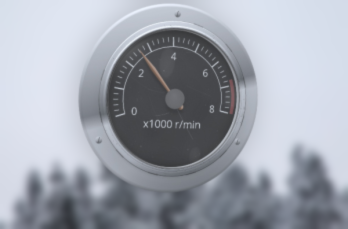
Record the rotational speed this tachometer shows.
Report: 2600 rpm
